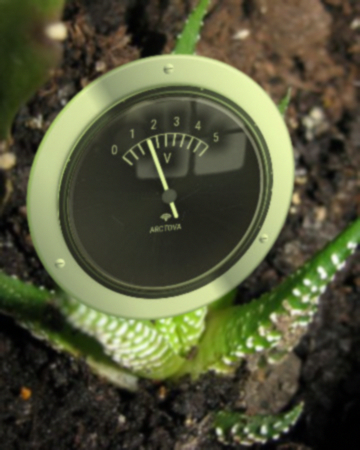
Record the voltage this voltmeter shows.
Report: 1.5 V
